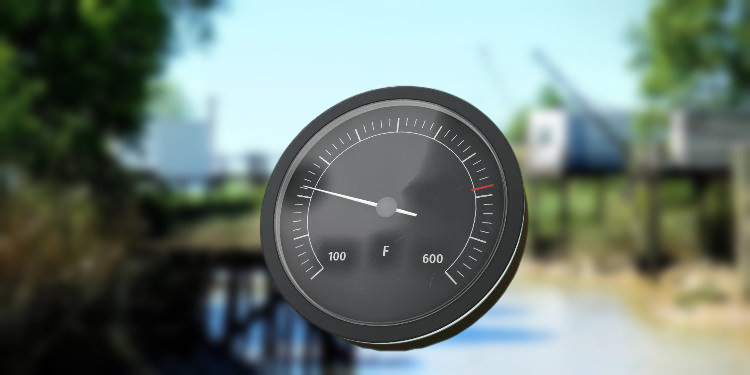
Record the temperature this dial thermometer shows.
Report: 210 °F
